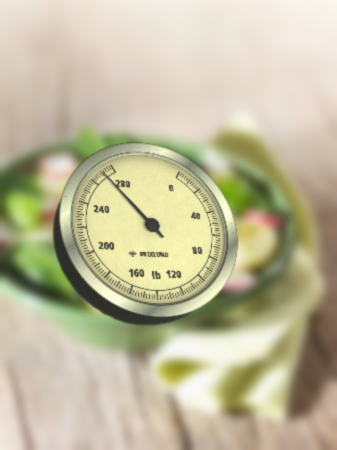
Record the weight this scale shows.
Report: 270 lb
